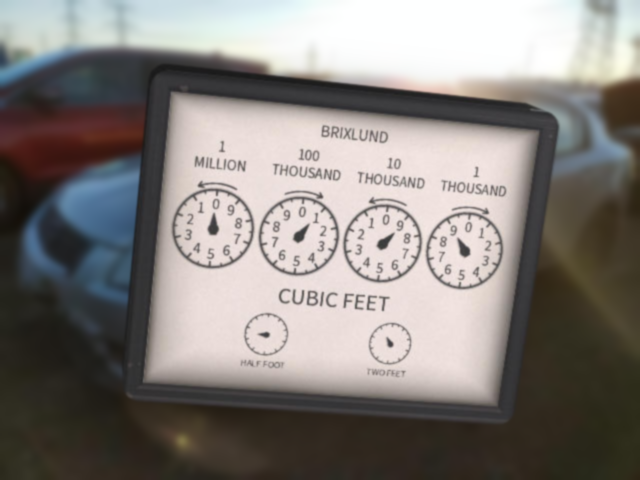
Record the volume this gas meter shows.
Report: 8900 ft³
